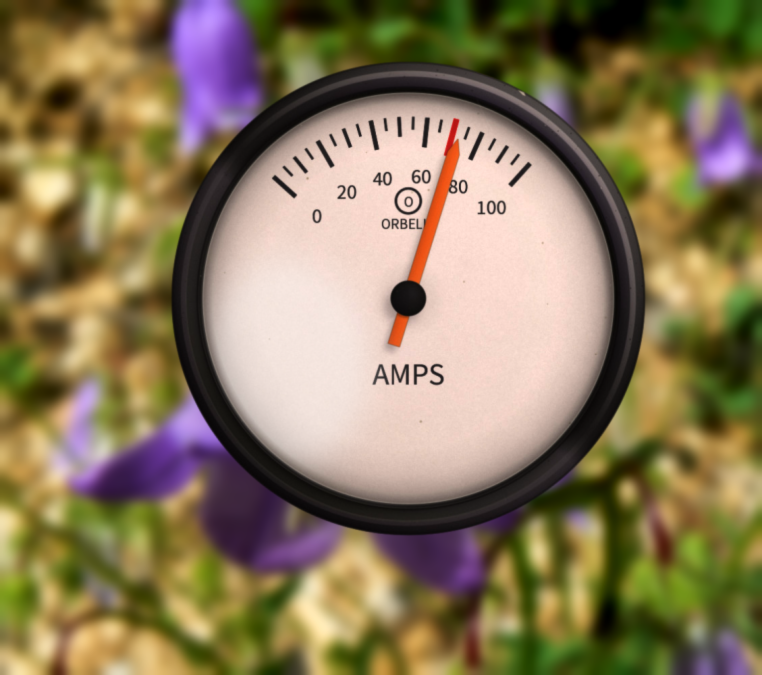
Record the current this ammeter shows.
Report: 72.5 A
